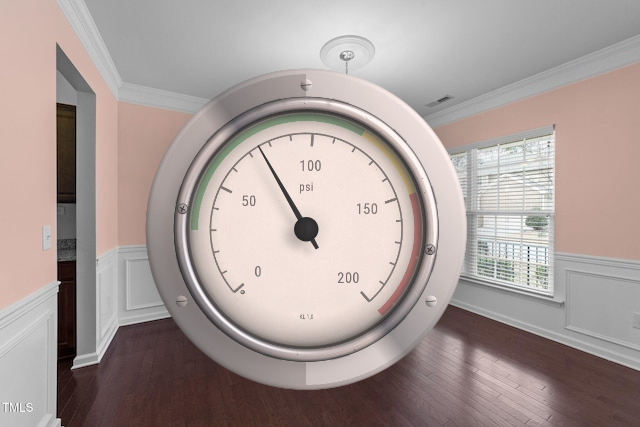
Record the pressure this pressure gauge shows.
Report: 75 psi
